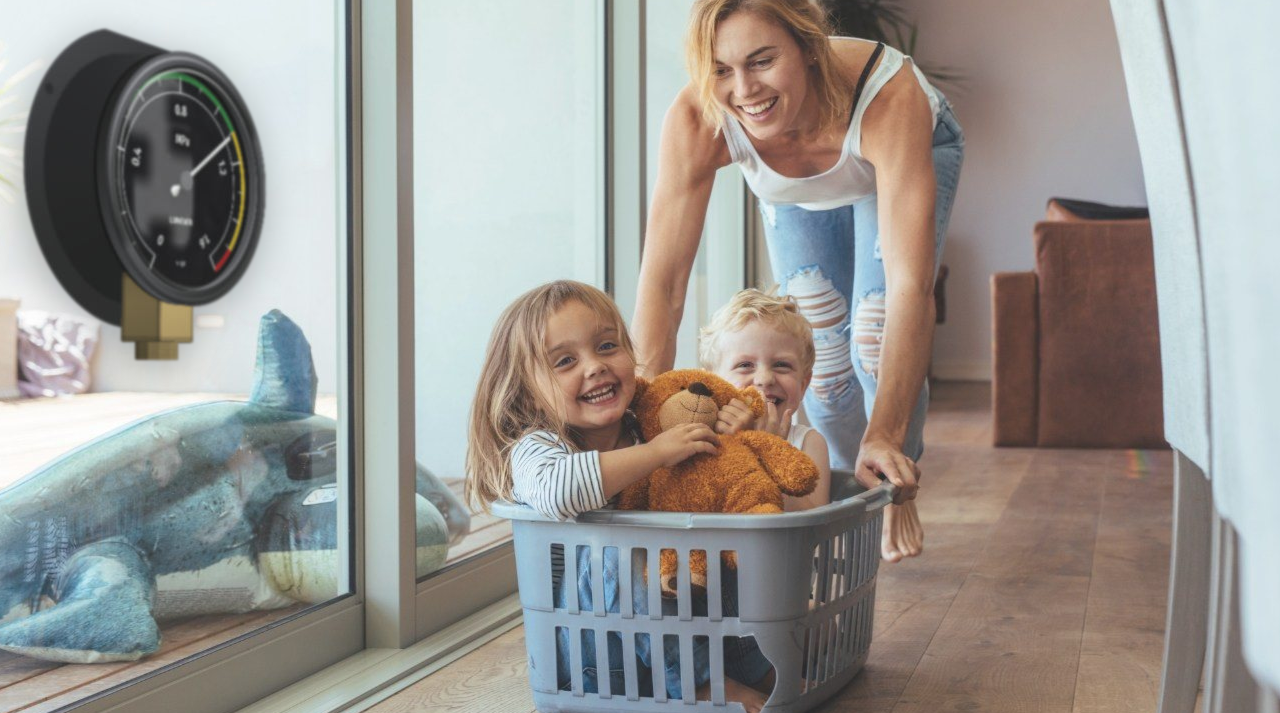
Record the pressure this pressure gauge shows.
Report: 1.1 MPa
